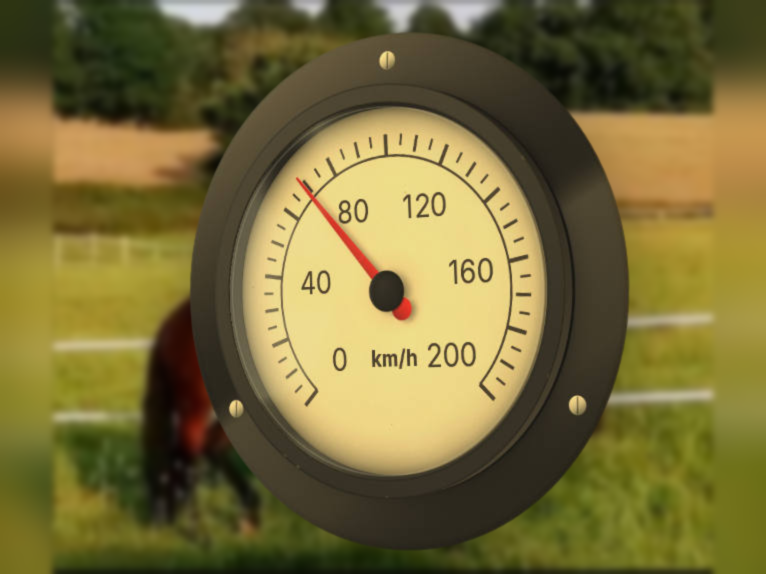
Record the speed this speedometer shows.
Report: 70 km/h
